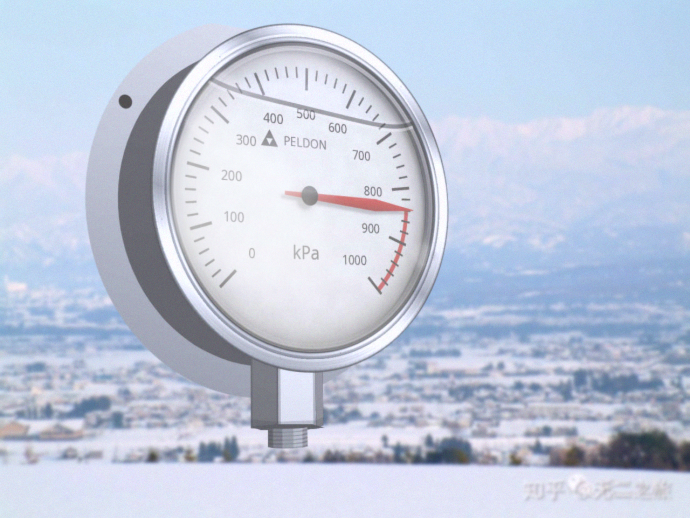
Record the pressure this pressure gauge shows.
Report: 840 kPa
